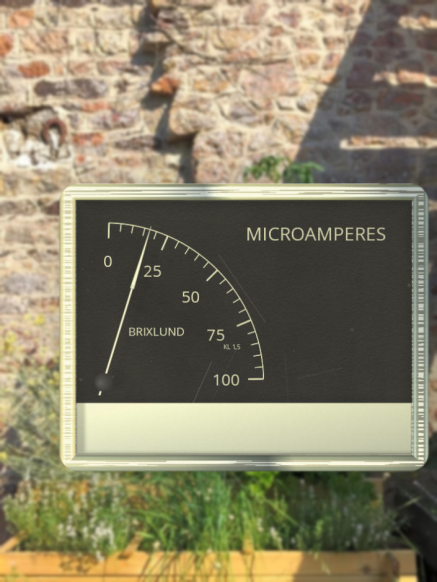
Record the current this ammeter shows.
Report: 17.5 µA
